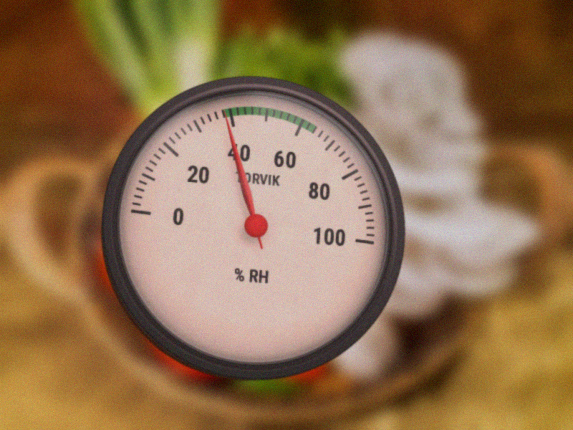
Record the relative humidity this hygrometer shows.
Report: 38 %
